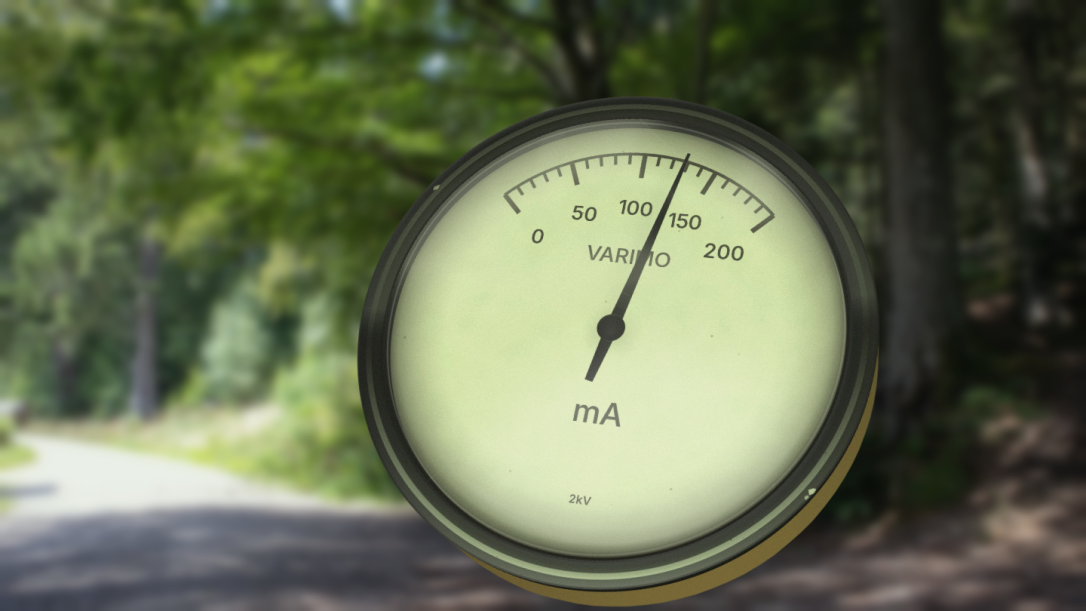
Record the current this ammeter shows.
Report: 130 mA
